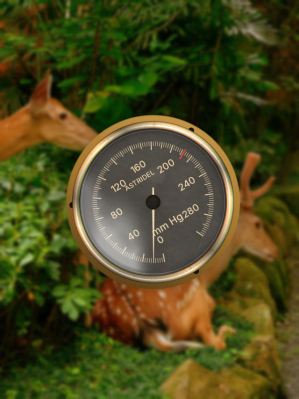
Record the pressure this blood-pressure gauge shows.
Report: 10 mmHg
